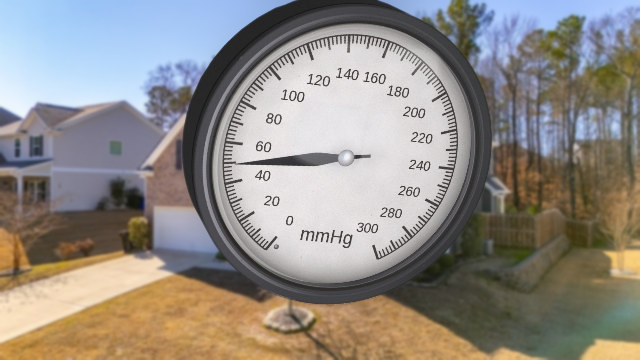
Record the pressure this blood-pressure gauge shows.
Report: 50 mmHg
